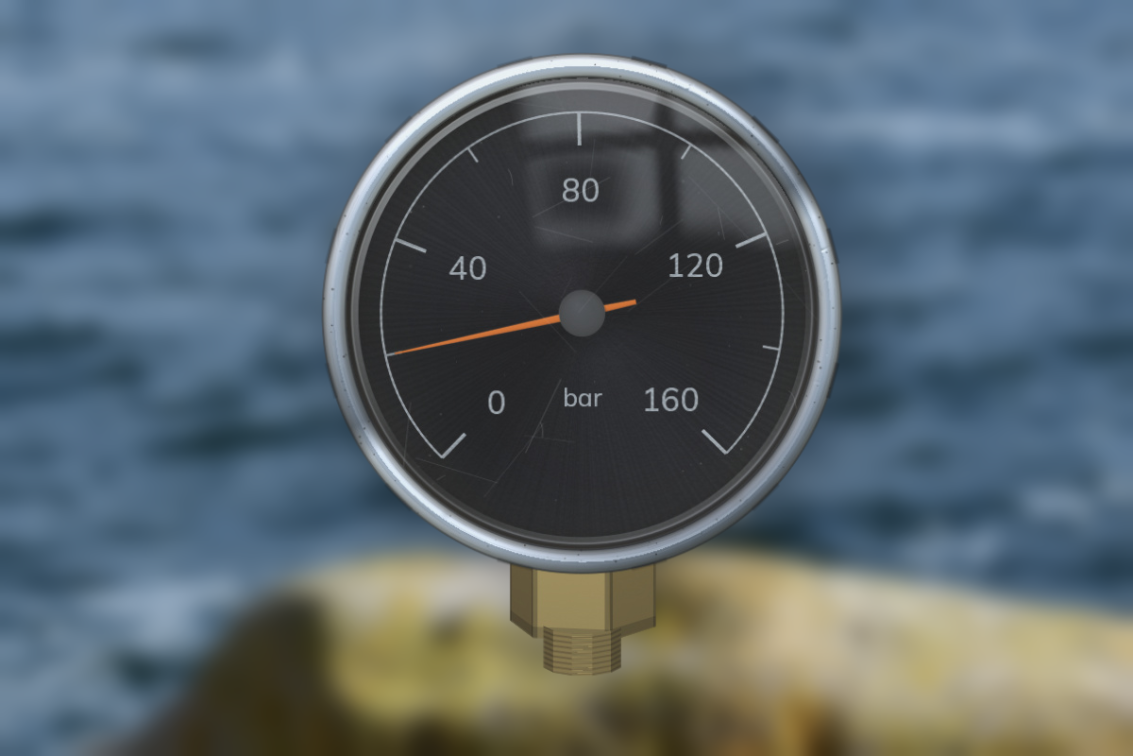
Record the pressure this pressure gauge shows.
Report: 20 bar
